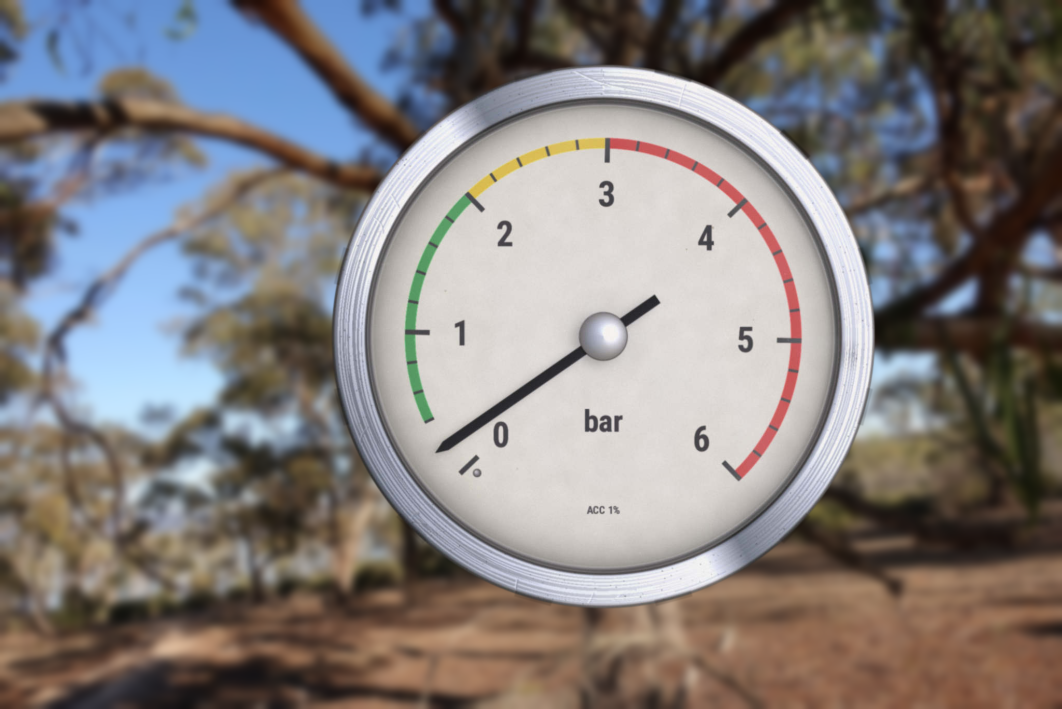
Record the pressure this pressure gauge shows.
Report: 0.2 bar
